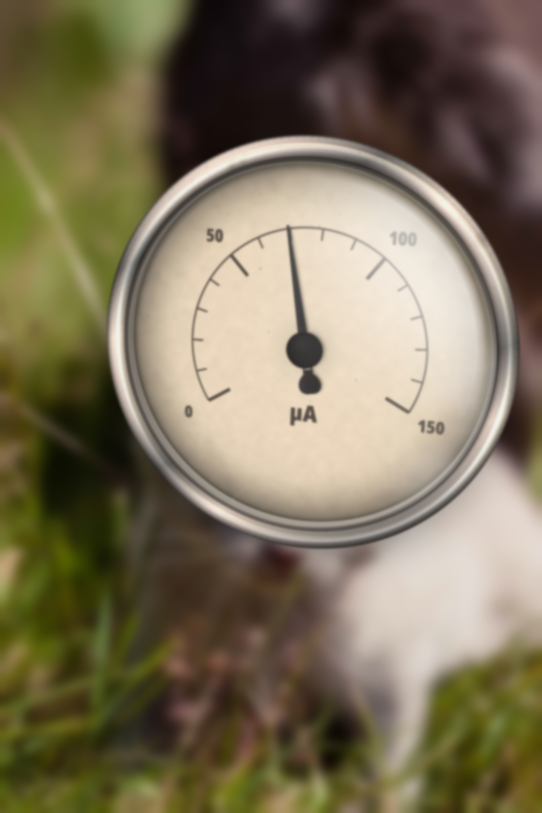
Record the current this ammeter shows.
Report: 70 µA
